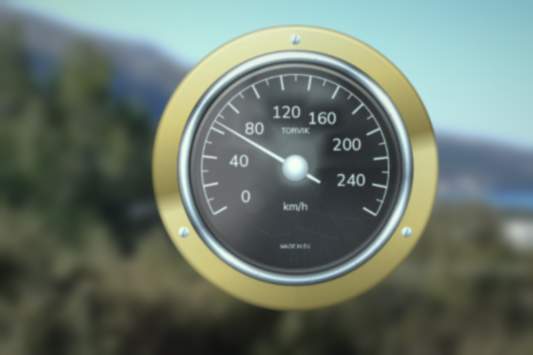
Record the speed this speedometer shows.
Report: 65 km/h
